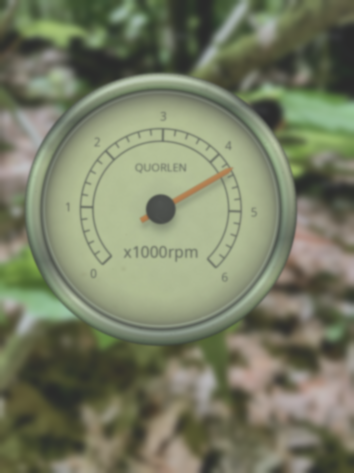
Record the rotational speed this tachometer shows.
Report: 4300 rpm
